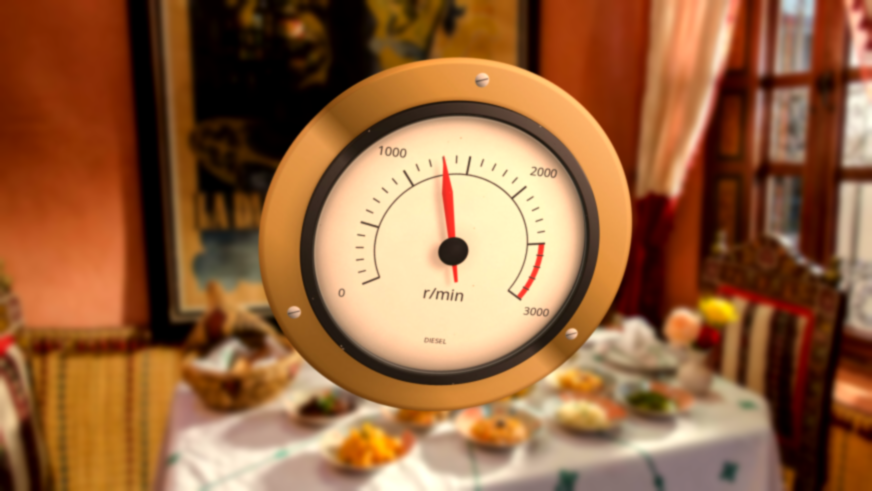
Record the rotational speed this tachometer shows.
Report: 1300 rpm
